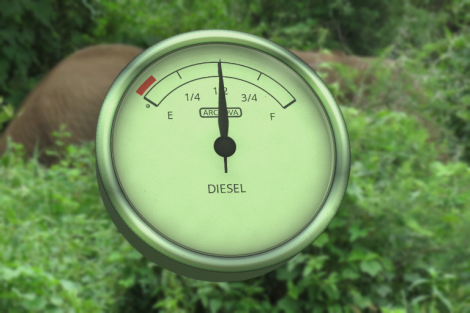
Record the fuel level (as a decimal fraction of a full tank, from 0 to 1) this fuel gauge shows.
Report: 0.5
